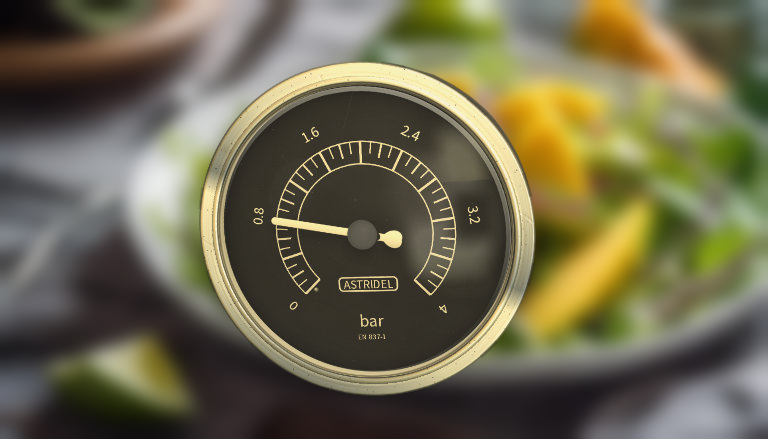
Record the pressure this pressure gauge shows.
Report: 0.8 bar
